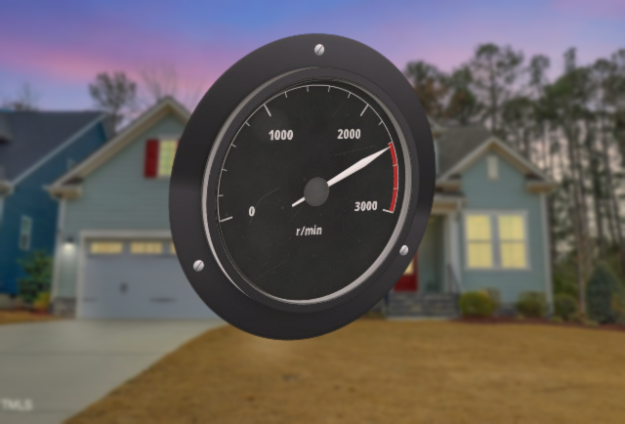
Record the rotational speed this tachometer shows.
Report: 2400 rpm
